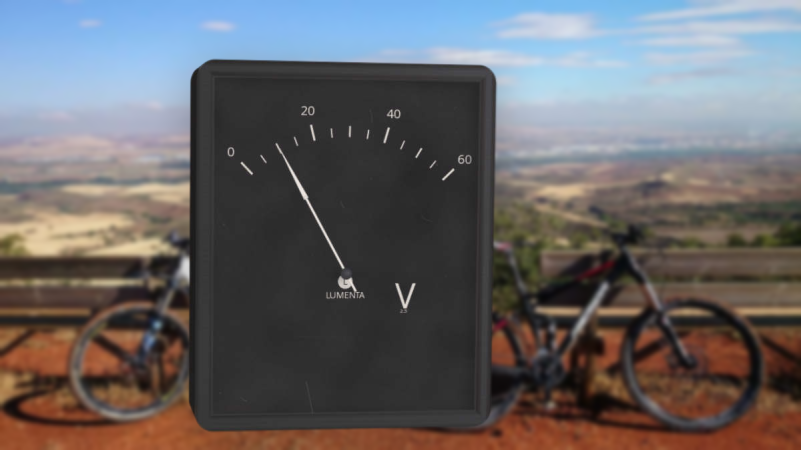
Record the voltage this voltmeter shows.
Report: 10 V
